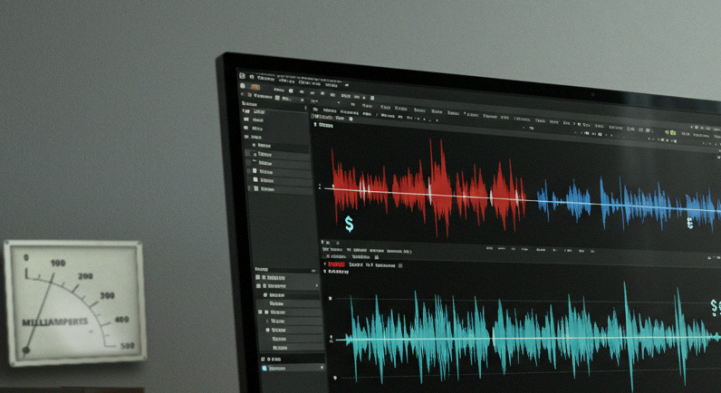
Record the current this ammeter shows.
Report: 100 mA
